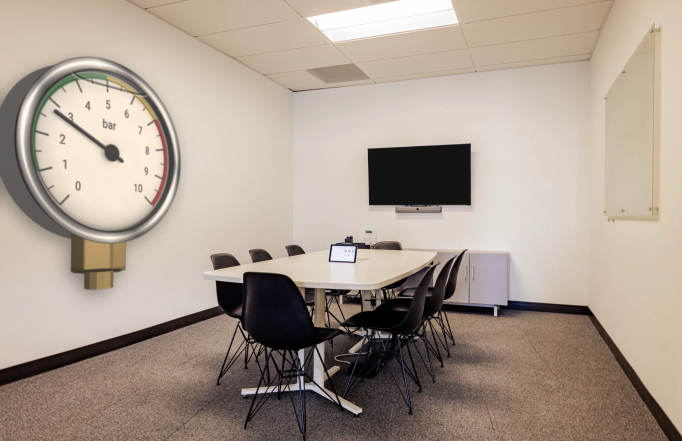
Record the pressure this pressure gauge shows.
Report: 2.75 bar
